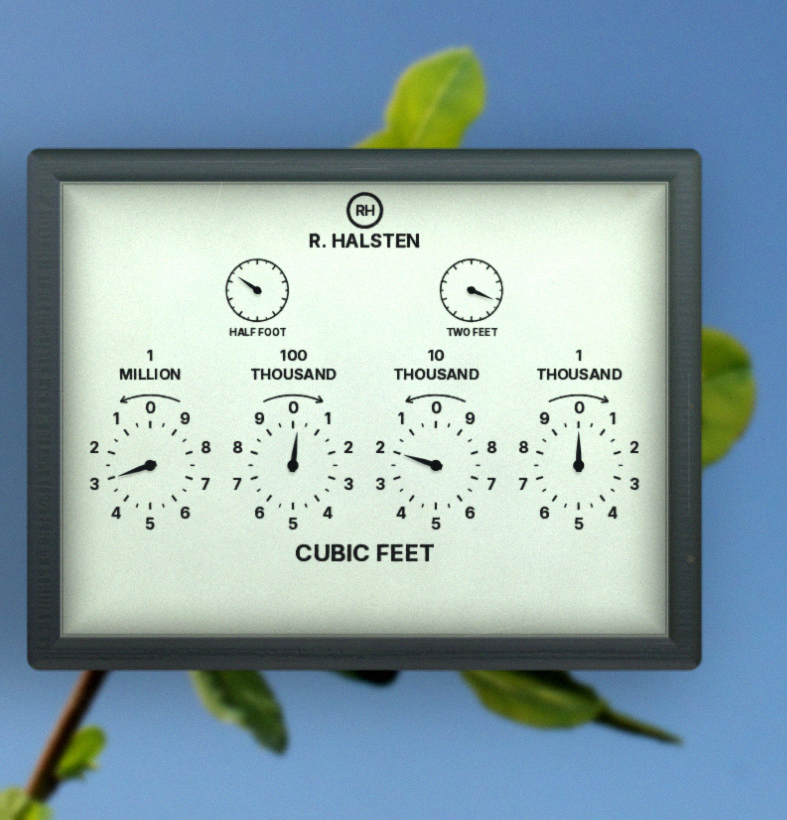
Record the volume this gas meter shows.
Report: 302000 ft³
